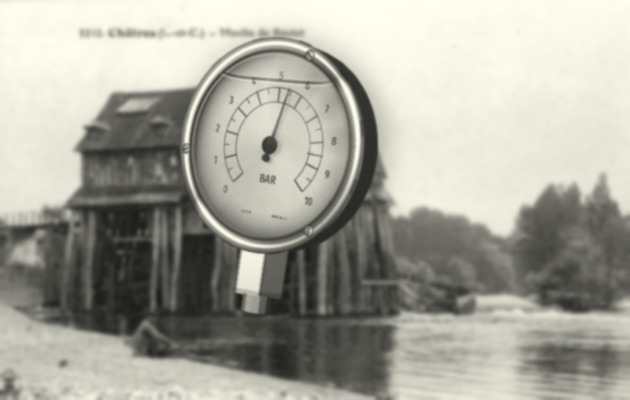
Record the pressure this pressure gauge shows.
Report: 5.5 bar
